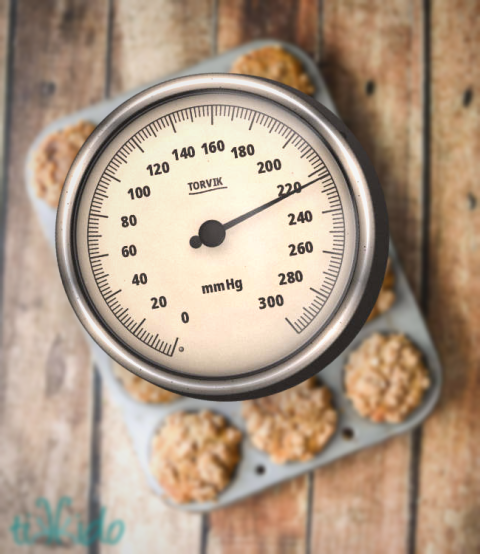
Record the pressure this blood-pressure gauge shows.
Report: 224 mmHg
